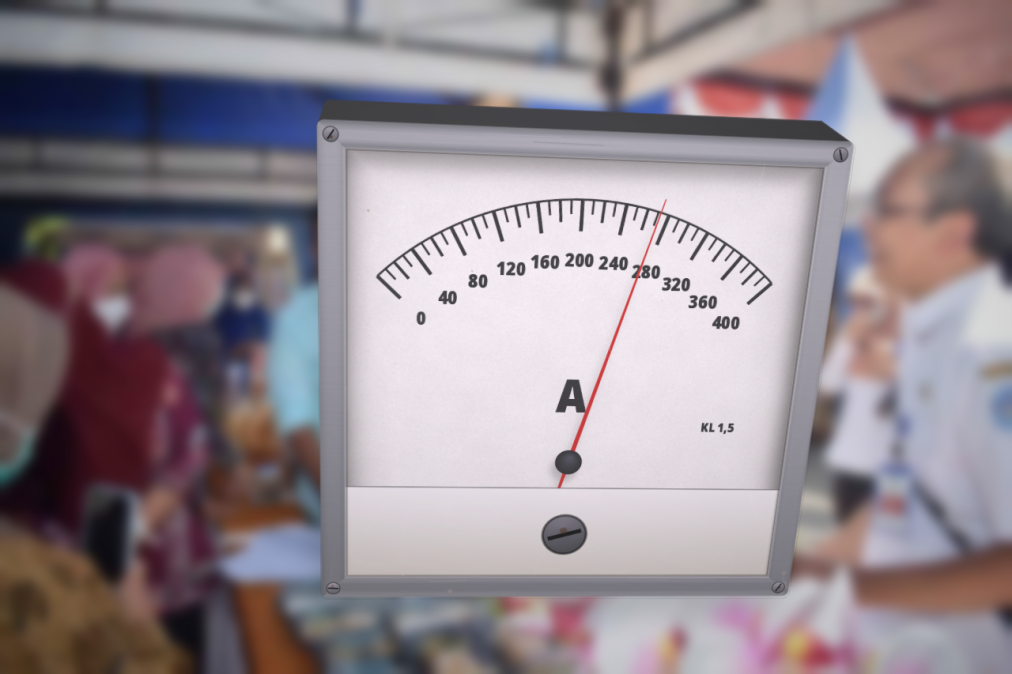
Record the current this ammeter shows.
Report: 270 A
